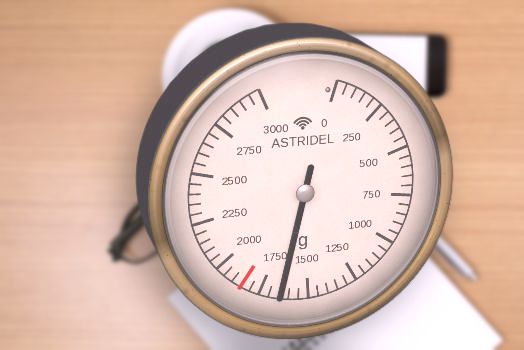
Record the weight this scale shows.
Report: 1650 g
